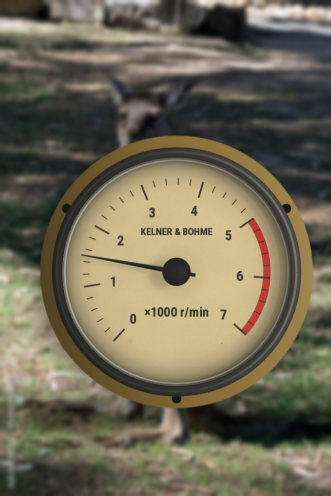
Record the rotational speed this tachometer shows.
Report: 1500 rpm
